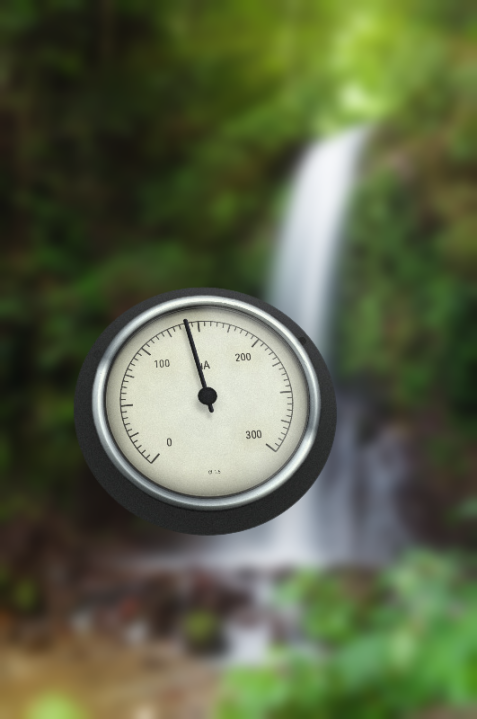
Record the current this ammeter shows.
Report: 140 µA
